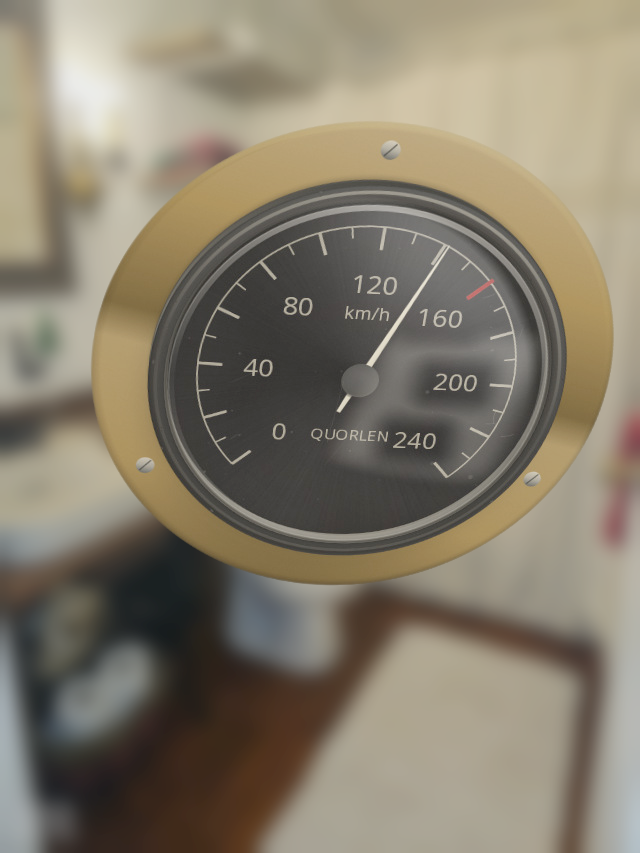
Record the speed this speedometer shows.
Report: 140 km/h
